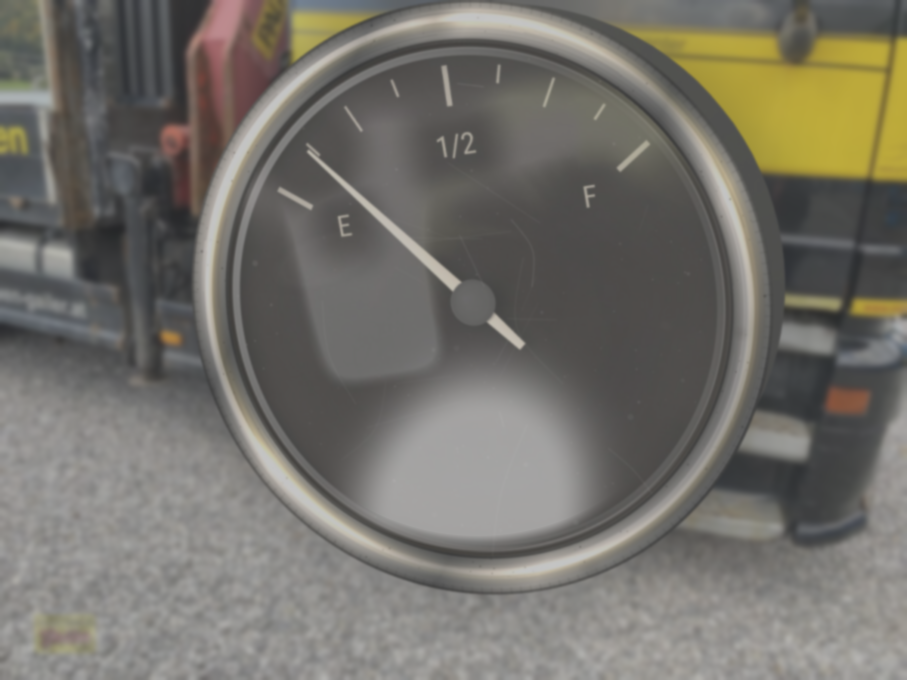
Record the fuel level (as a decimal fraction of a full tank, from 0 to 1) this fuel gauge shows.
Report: 0.125
